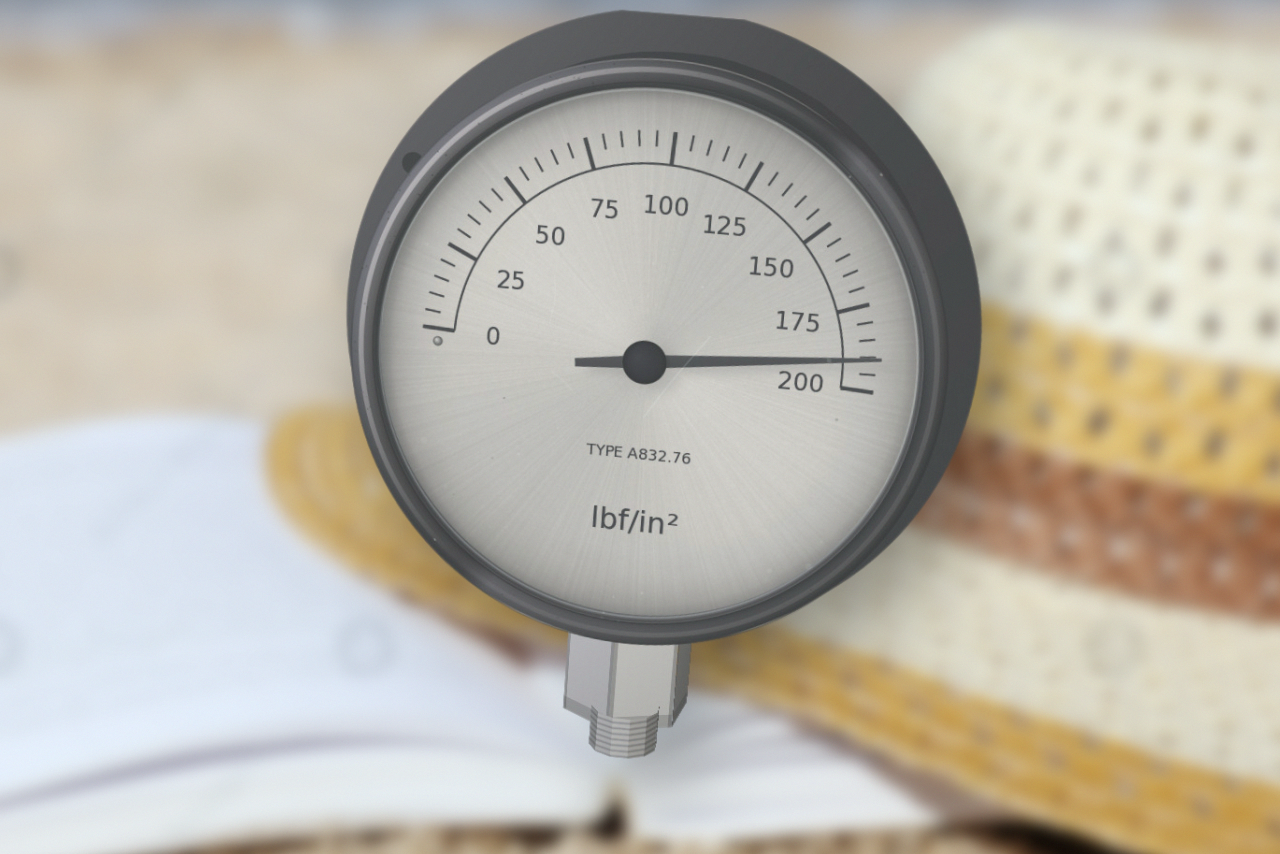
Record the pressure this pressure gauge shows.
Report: 190 psi
